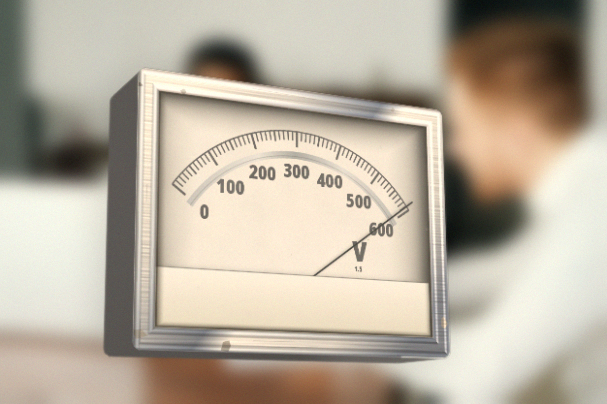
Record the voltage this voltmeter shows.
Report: 590 V
